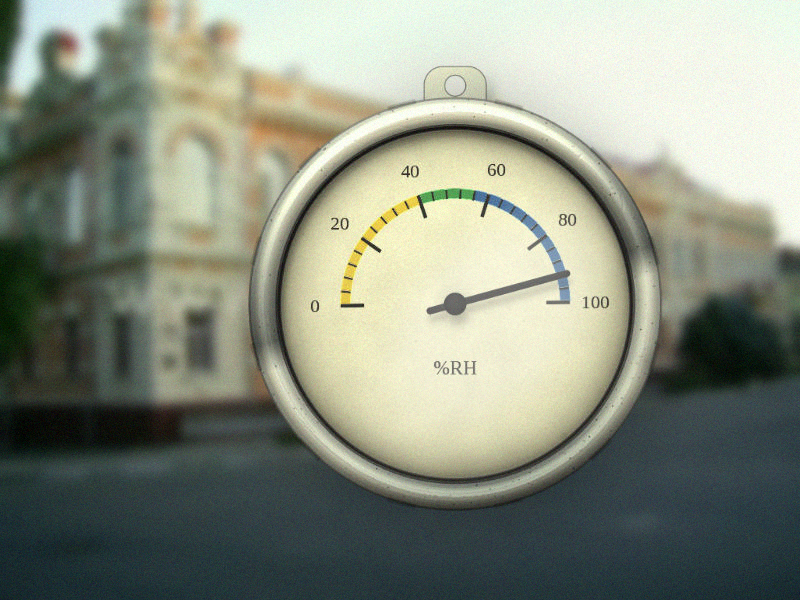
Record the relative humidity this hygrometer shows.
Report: 92 %
